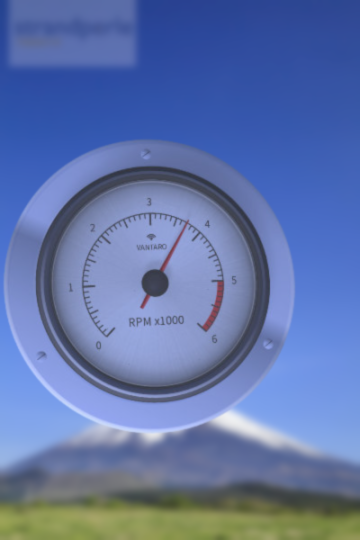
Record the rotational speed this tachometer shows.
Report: 3700 rpm
